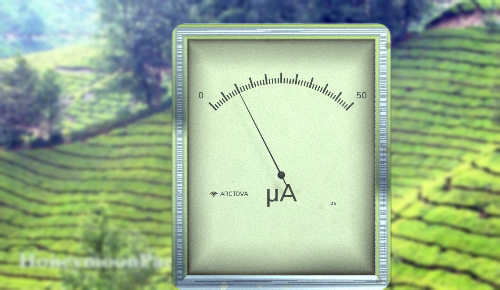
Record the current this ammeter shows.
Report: 10 µA
